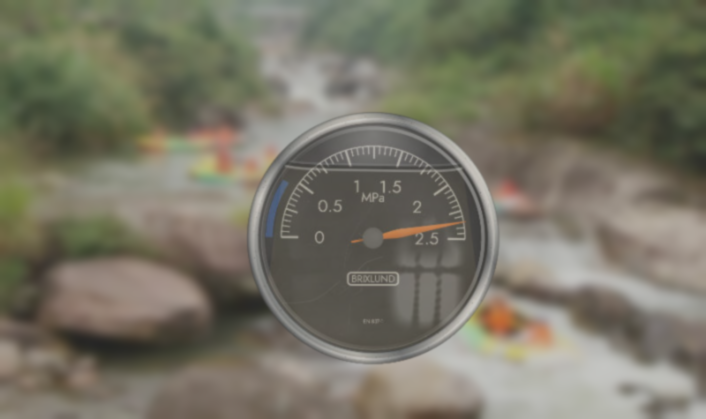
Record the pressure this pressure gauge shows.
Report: 2.35 MPa
